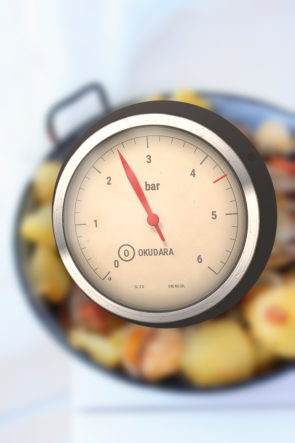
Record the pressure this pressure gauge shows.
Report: 2.5 bar
